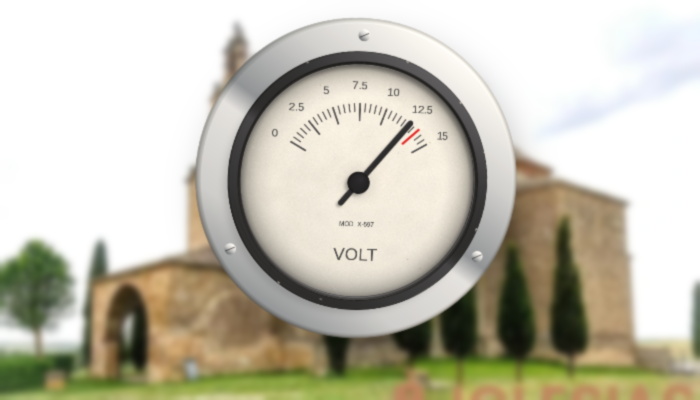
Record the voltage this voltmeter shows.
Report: 12.5 V
